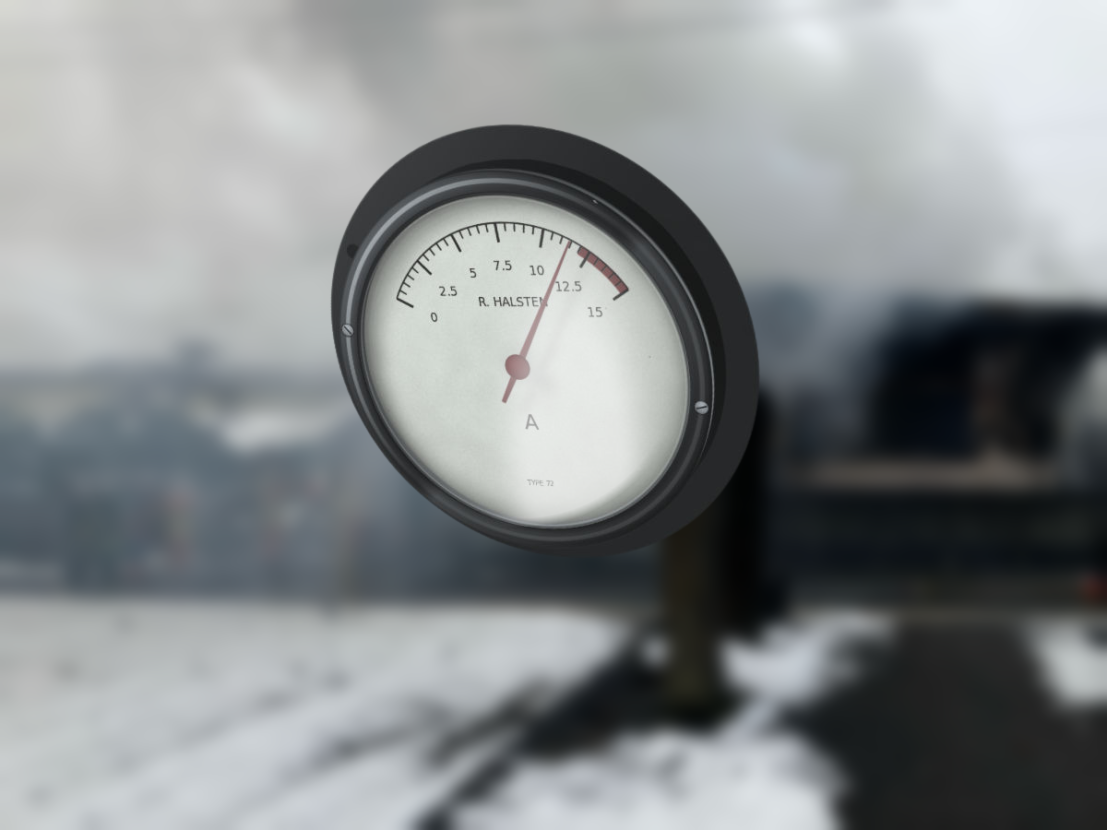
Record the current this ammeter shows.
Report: 11.5 A
